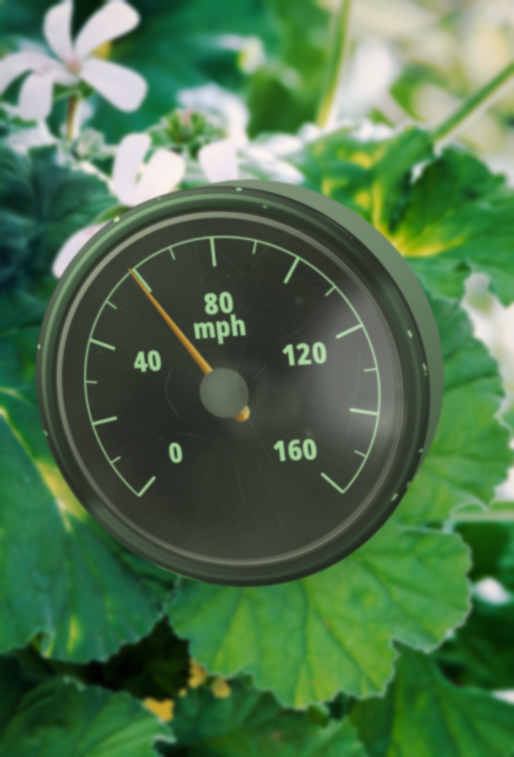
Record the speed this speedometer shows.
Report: 60 mph
